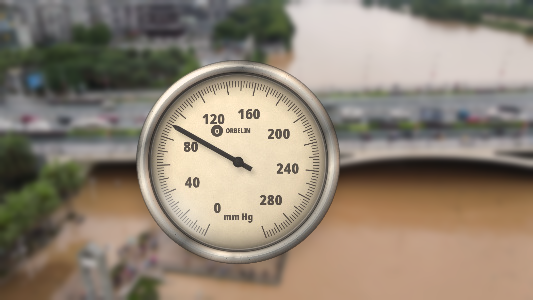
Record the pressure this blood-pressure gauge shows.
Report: 90 mmHg
